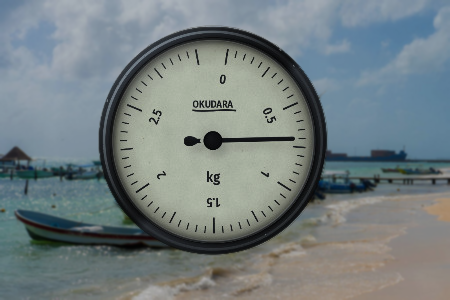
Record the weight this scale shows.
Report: 0.7 kg
